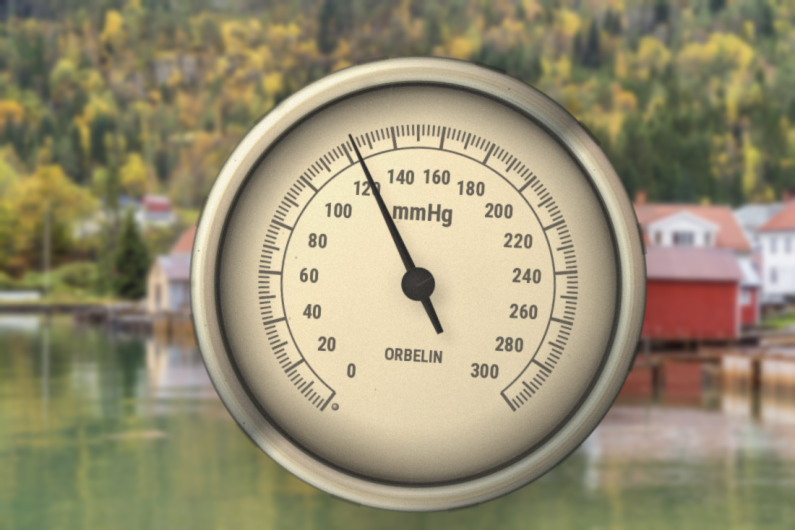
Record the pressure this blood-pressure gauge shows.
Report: 124 mmHg
